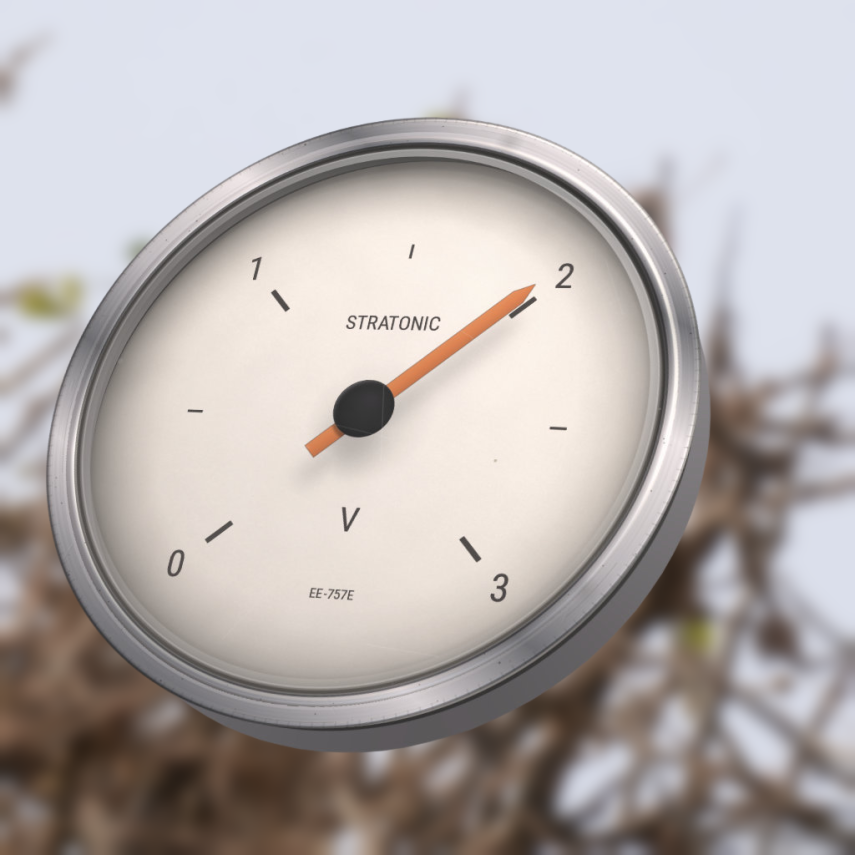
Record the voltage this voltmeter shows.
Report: 2 V
